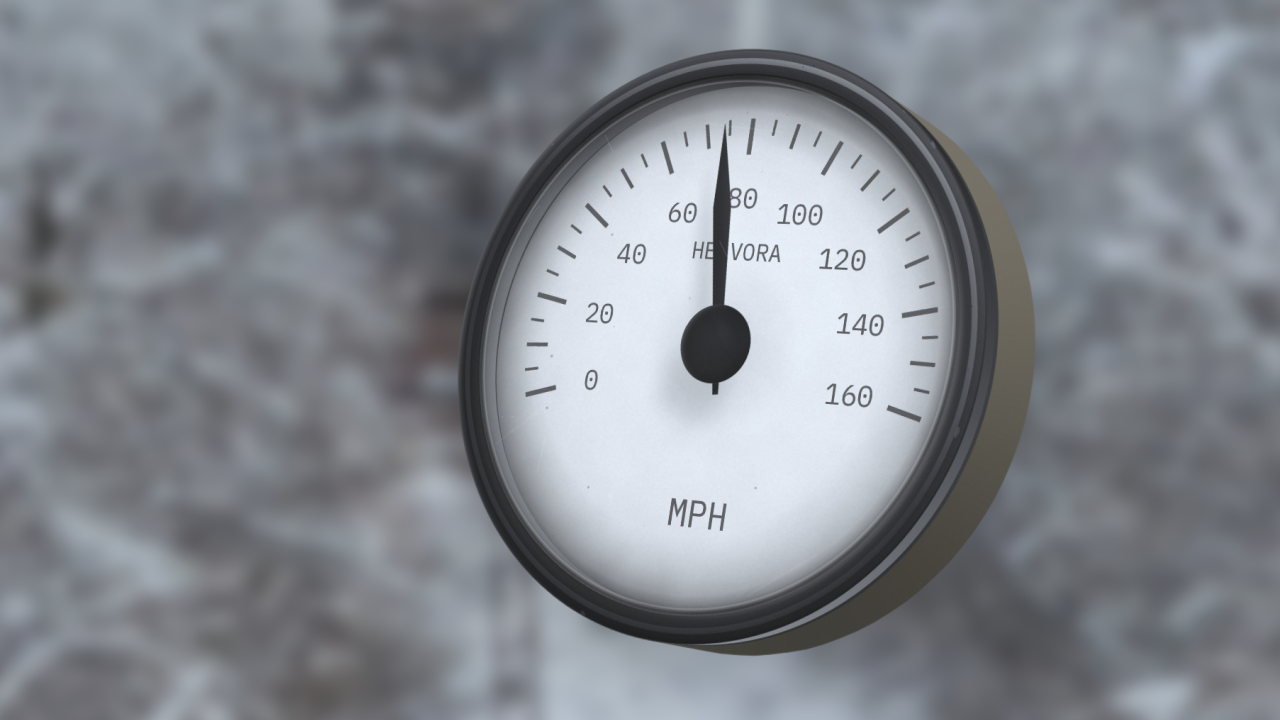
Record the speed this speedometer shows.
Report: 75 mph
